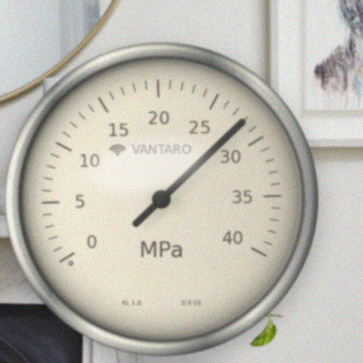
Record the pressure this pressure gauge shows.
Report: 28 MPa
